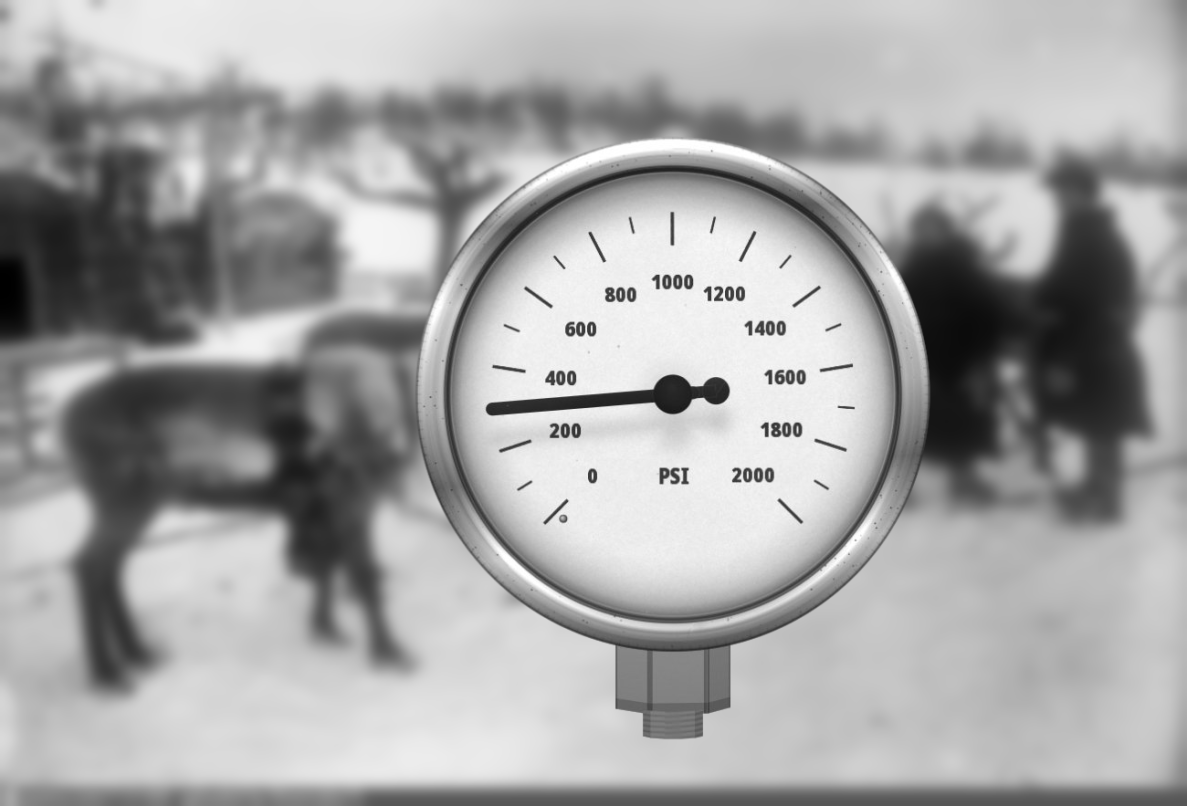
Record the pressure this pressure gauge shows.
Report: 300 psi
